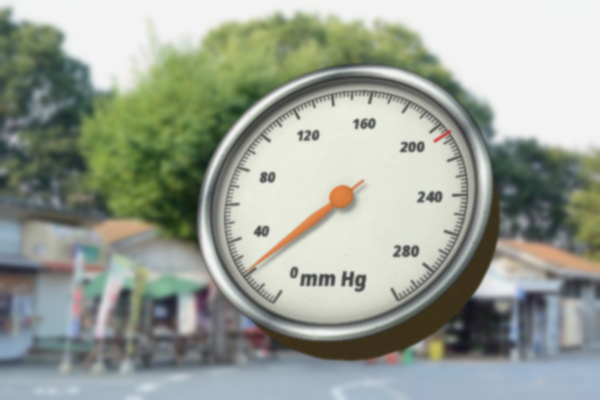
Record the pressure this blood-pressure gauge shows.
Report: 20 mmHg
